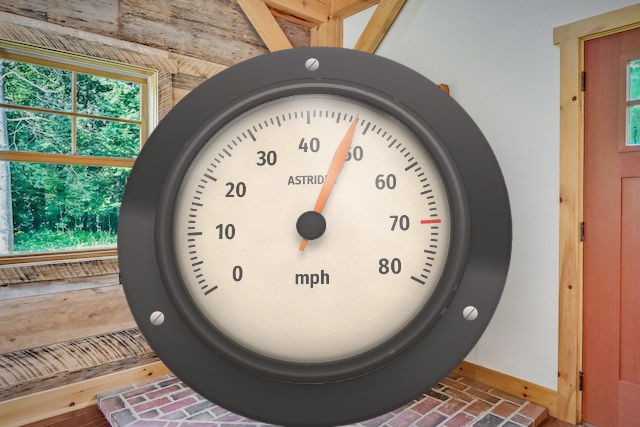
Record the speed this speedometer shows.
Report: 48 mph
